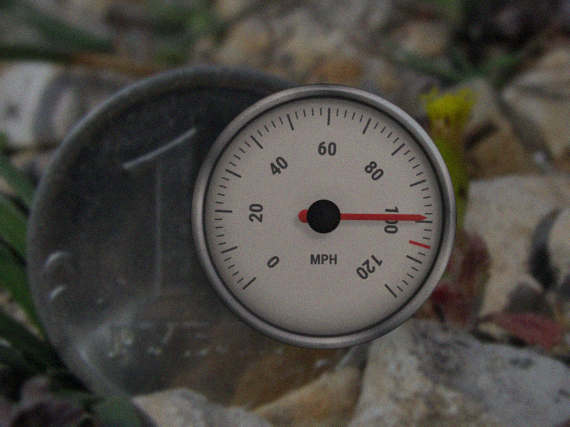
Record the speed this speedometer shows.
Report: 99 mph
